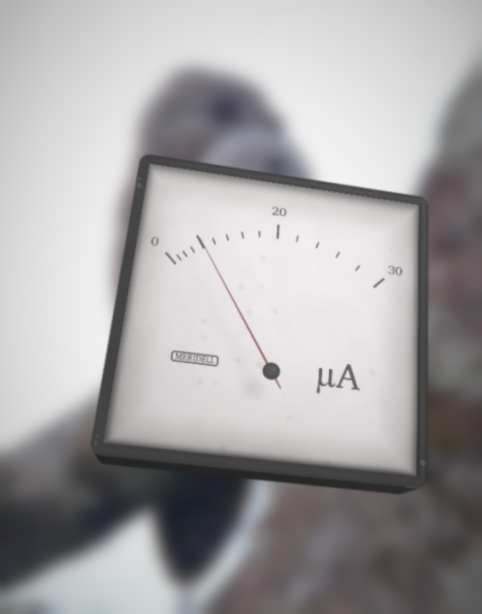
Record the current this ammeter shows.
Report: 10 µA
